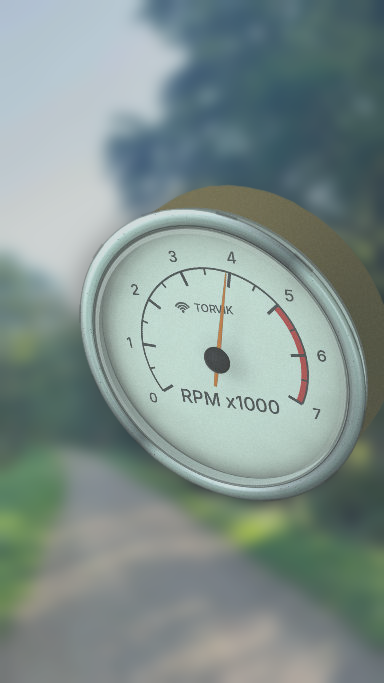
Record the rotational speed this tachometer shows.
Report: 4000 rpm
